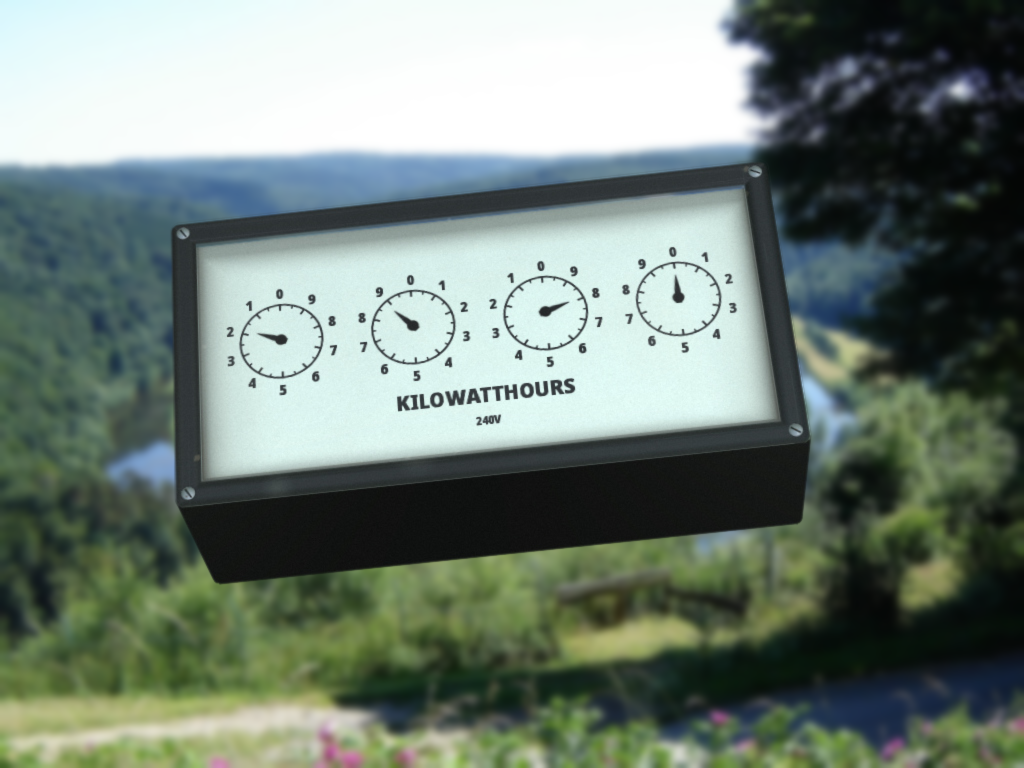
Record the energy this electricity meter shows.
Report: 1880 kWh
